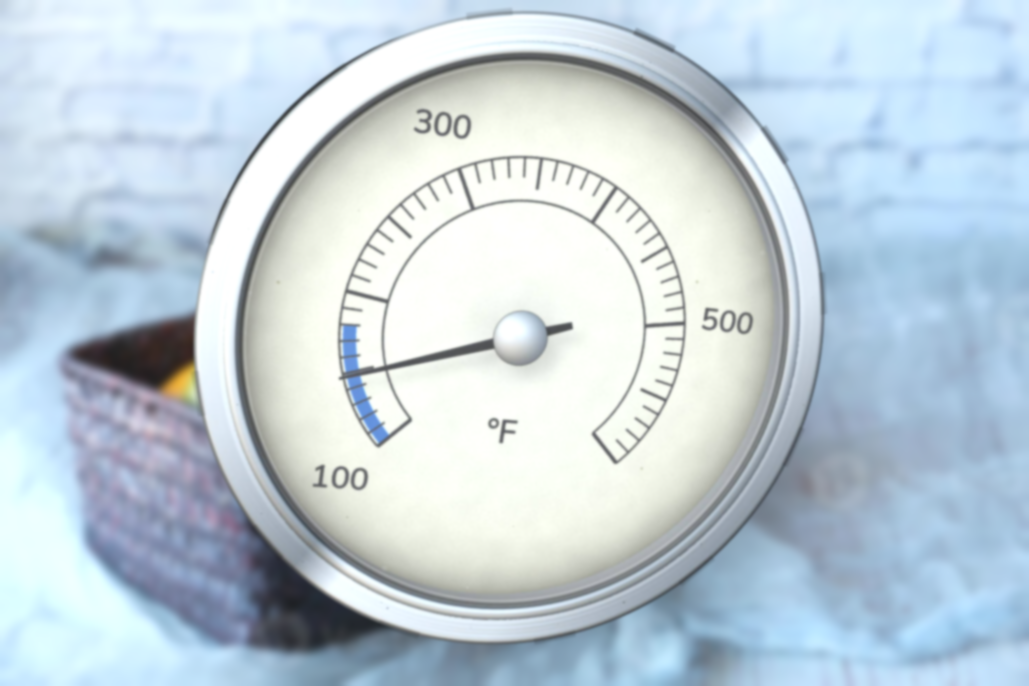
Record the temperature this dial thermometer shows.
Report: 150 °F
